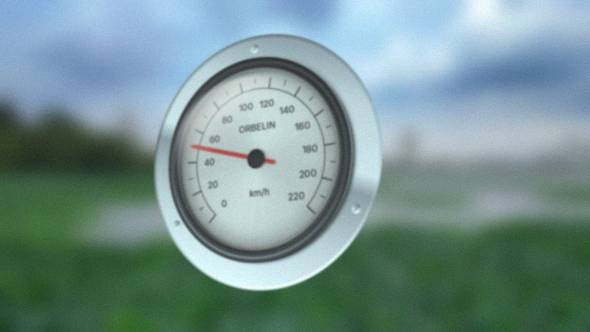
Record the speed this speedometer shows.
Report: 50 km/h
